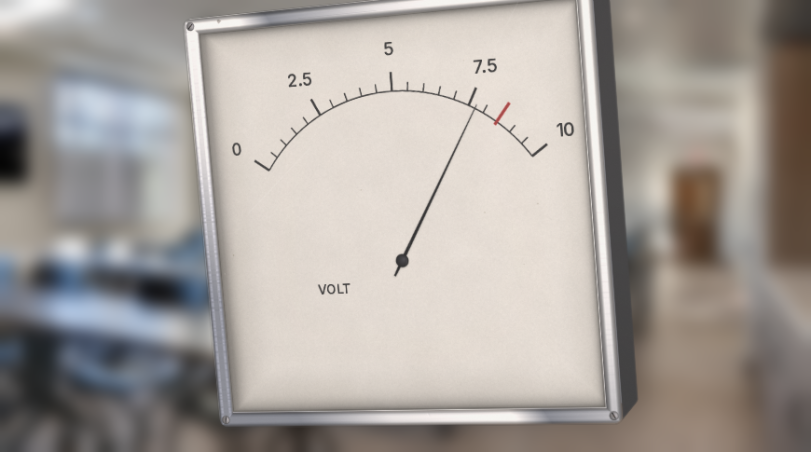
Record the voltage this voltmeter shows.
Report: 7.75 V
